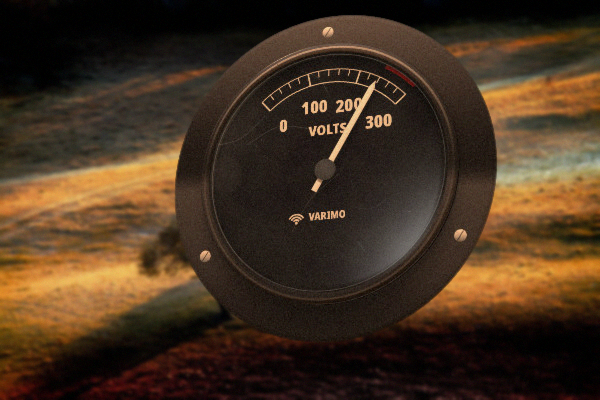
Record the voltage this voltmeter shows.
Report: 240 V
